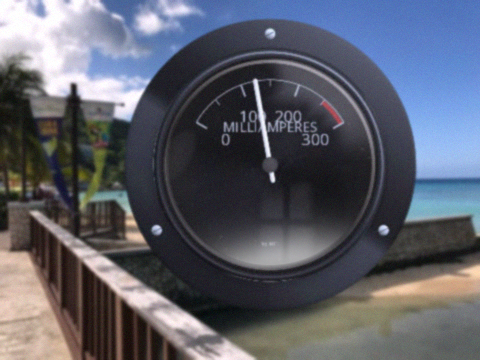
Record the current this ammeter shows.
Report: 125 mA
